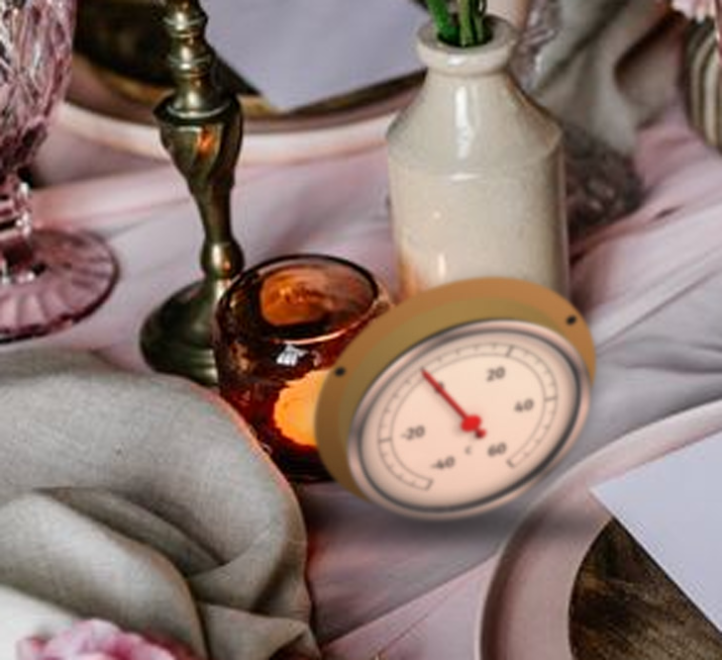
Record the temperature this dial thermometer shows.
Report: 0 °C
